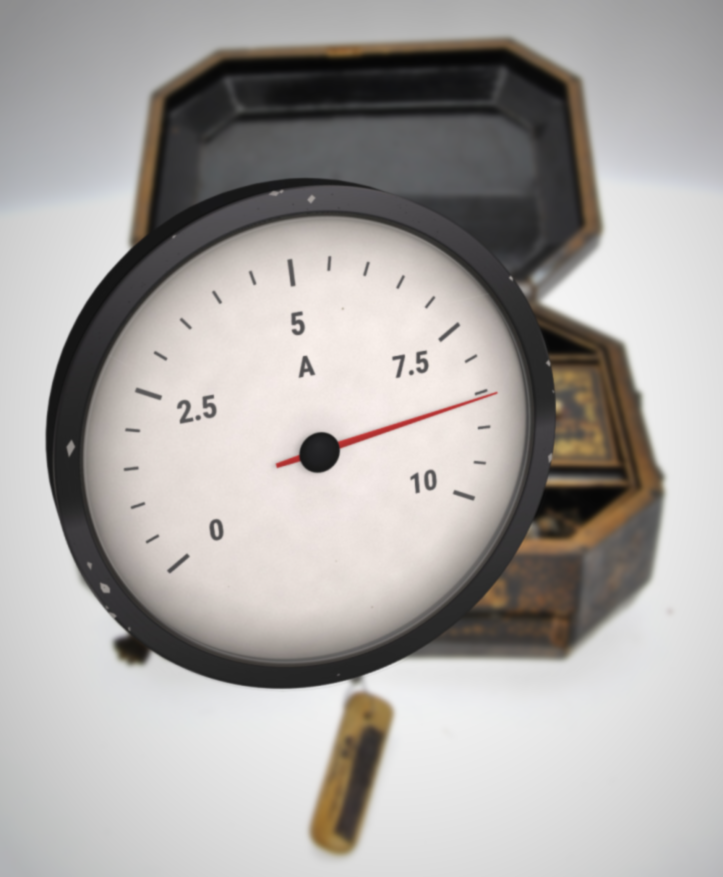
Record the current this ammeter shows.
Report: 8.5 A
